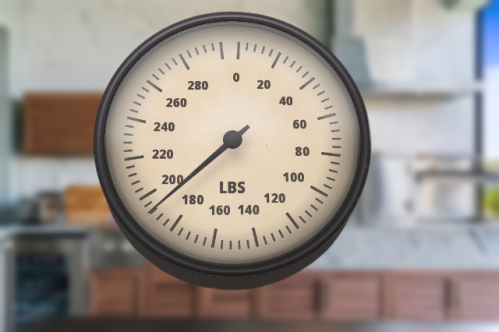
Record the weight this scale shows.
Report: 192 lb
